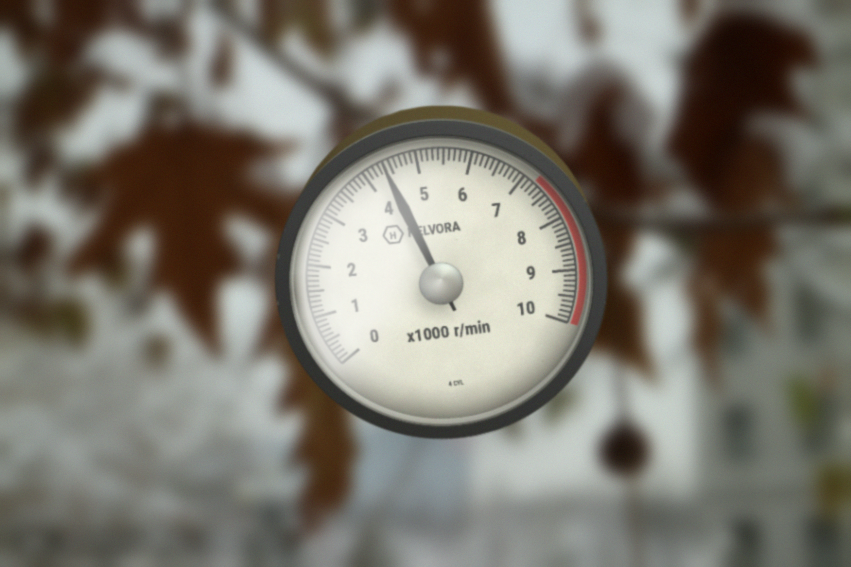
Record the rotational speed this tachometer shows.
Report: 4400 rpm
